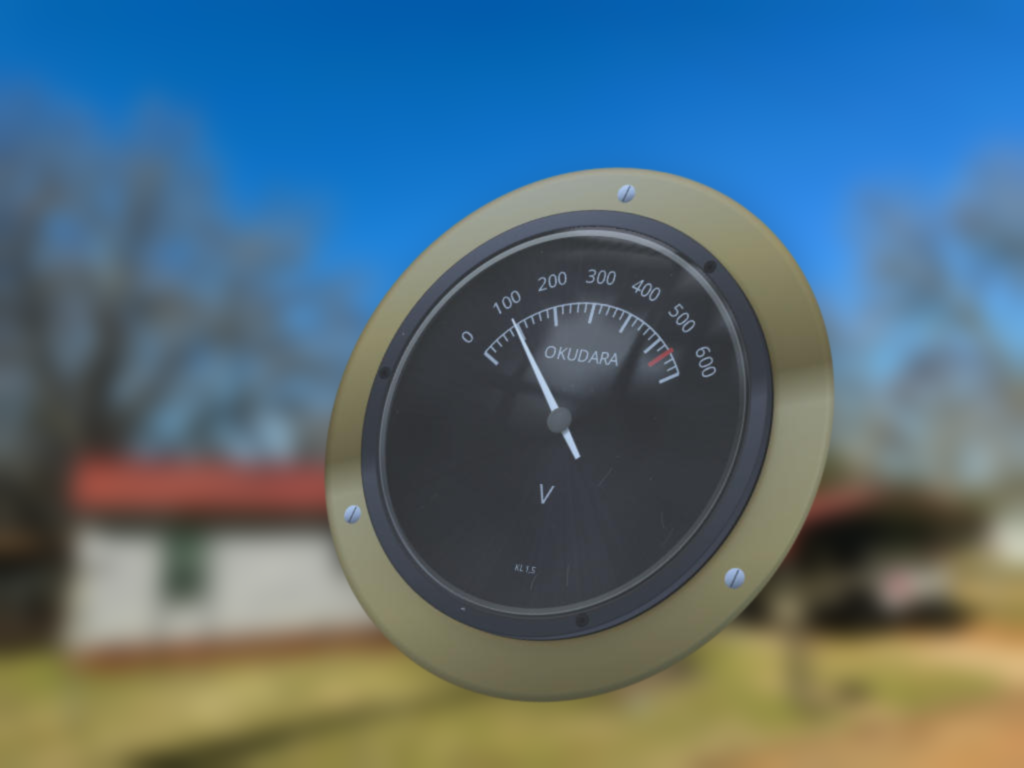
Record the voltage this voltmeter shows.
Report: 100 V
